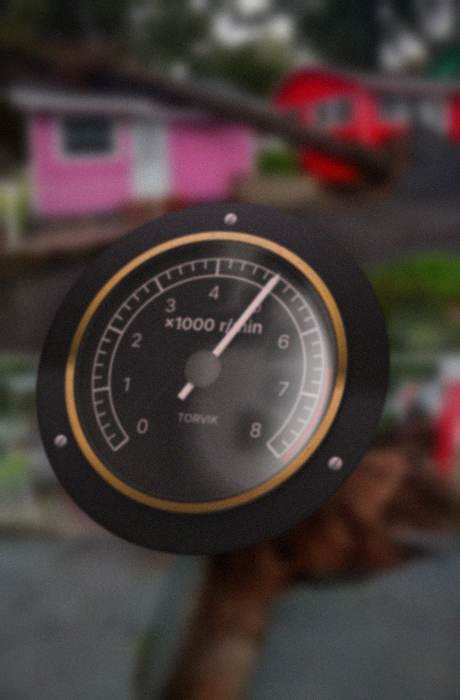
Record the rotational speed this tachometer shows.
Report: 5000 rpm
